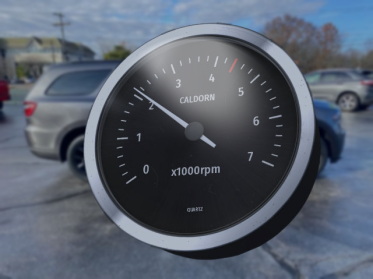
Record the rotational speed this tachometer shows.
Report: 2100 rpm
